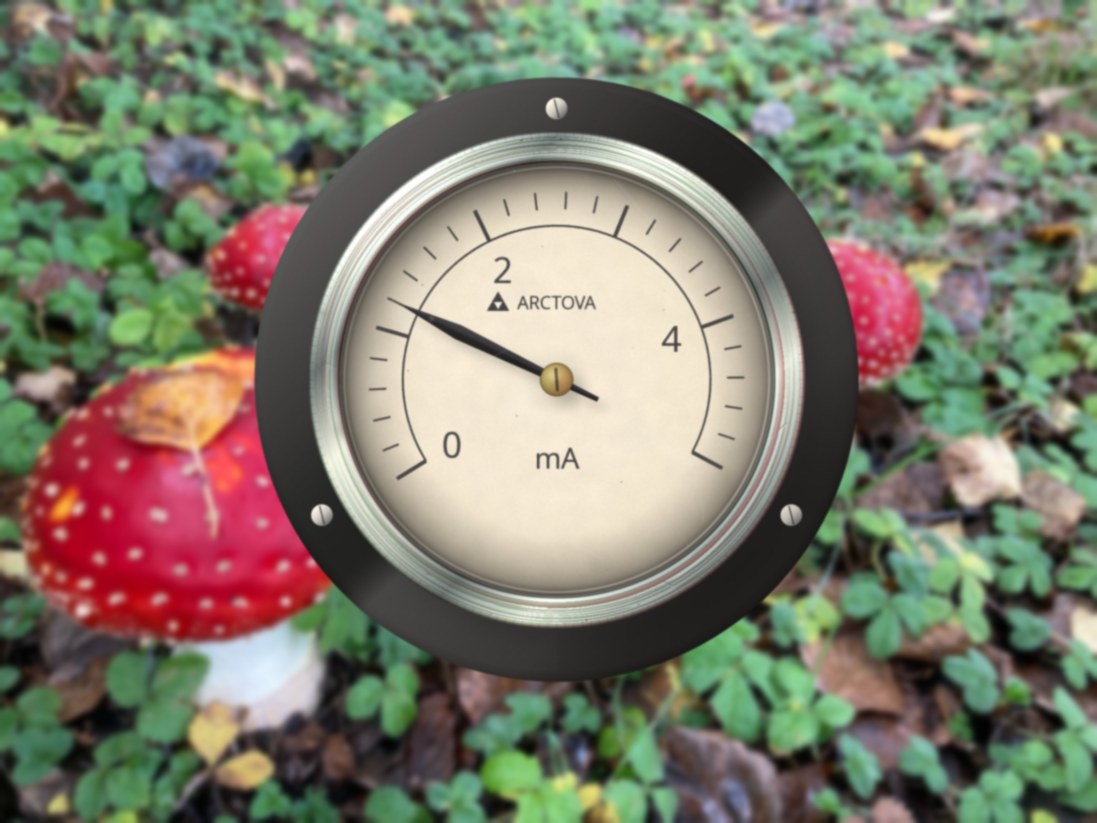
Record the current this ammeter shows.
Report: 1.2 mA
